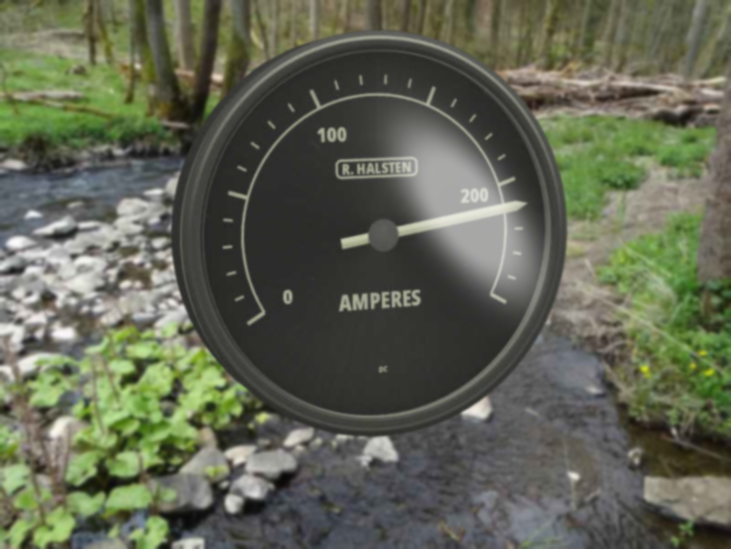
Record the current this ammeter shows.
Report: 210 A
